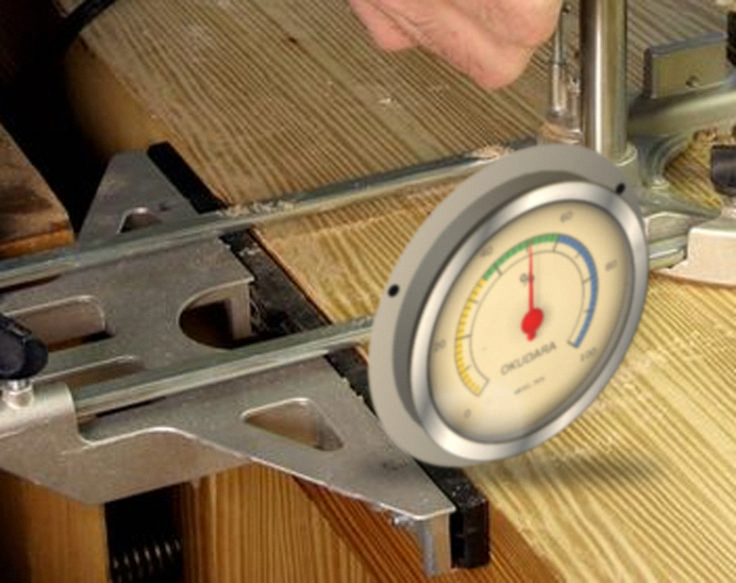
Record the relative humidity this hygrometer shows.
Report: 50 %
